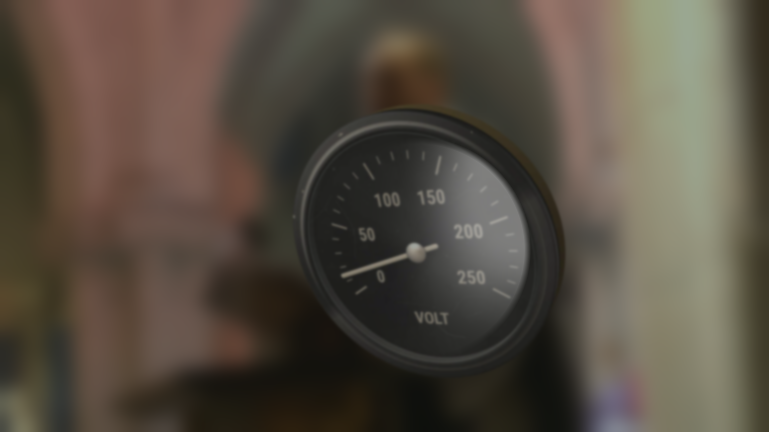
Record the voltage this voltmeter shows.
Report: 15 V
